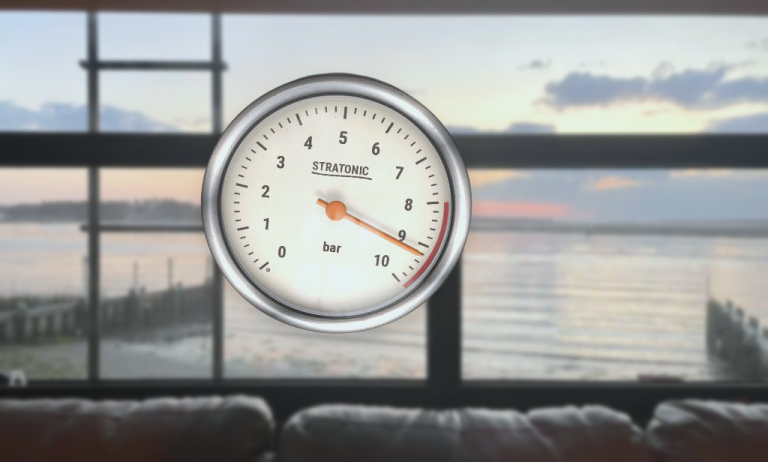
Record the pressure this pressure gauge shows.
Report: 9.2 bar
